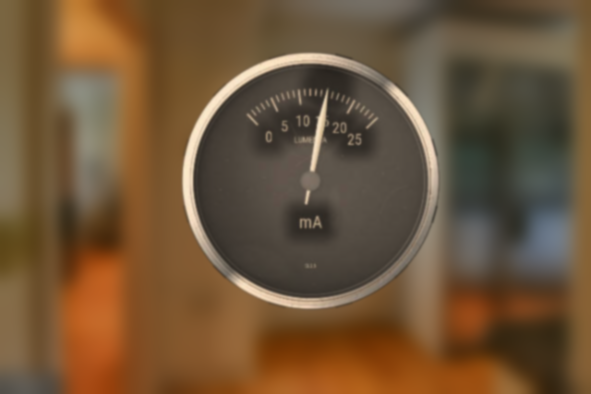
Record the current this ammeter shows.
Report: 15 mA
